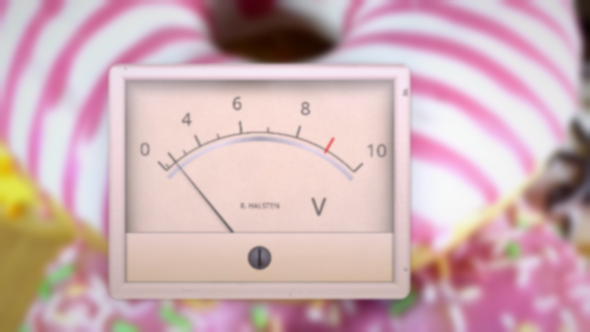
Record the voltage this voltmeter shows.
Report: 2 V
